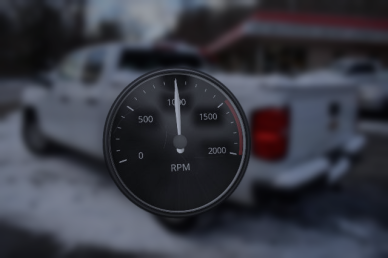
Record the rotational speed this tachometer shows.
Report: 1000 rpm
